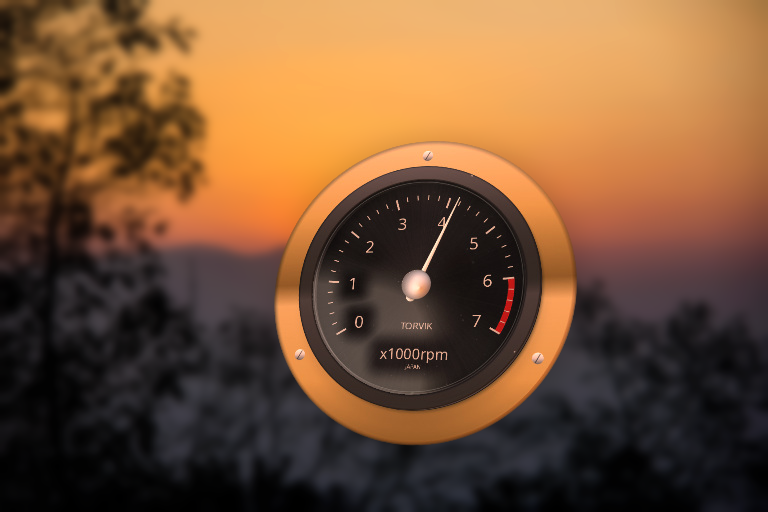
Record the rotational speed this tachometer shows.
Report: 4200 rpm
